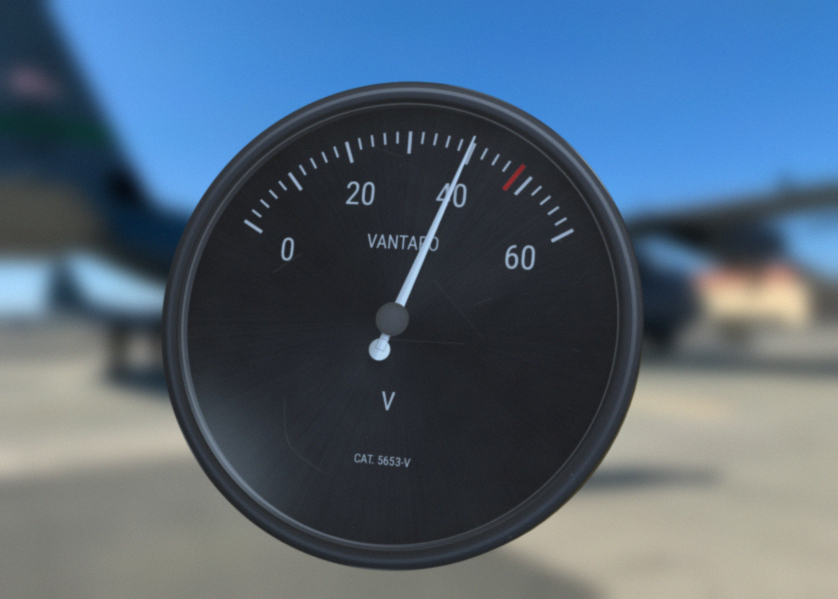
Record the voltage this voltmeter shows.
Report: 40 V
